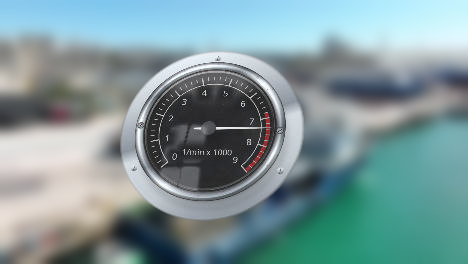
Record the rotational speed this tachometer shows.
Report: 7400 rpm
